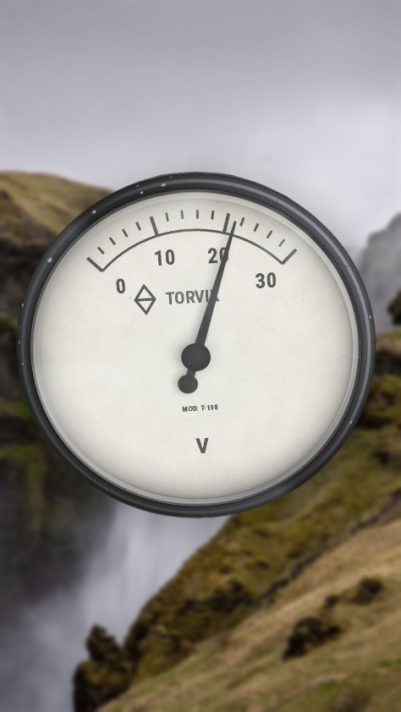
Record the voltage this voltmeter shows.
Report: 21 V
